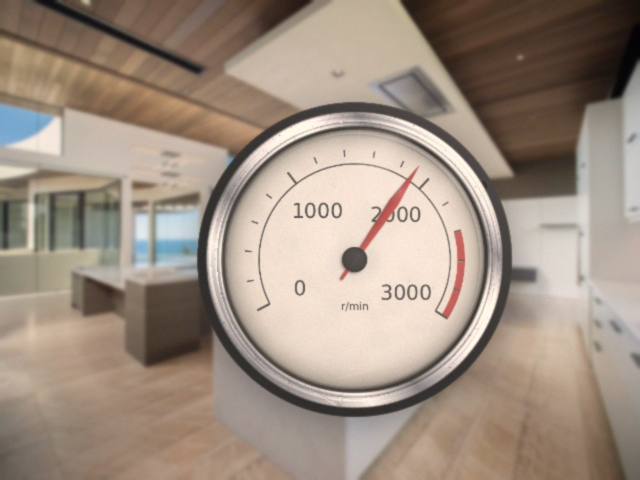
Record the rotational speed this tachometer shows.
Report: 1900 rpm
